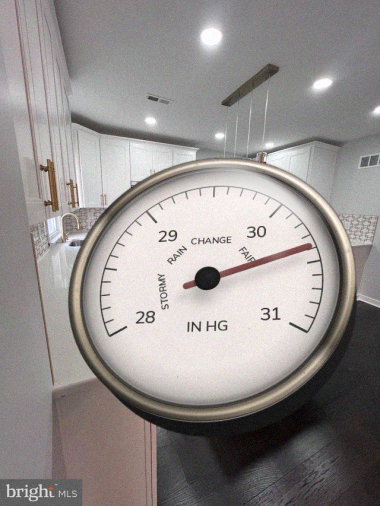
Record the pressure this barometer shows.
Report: 30.4 inHg
